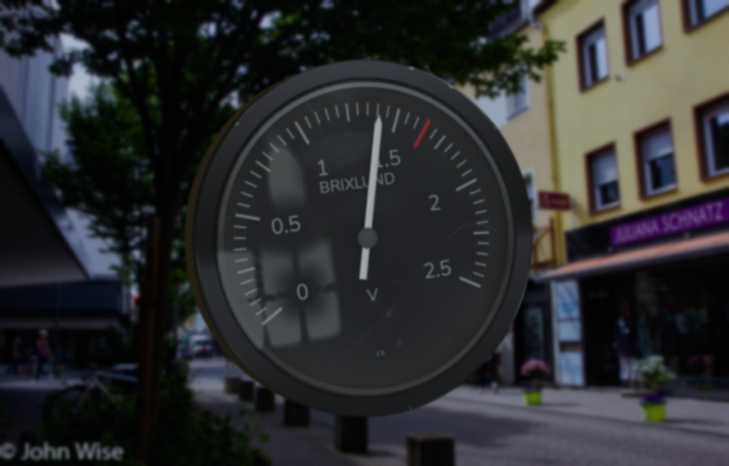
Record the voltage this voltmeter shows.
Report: 1.4 V
